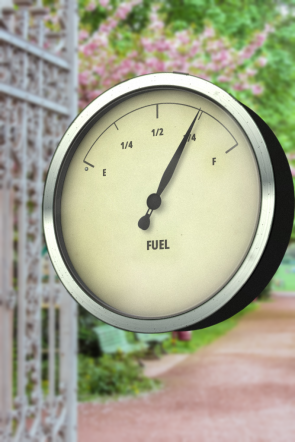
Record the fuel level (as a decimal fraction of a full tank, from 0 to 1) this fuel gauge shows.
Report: 0.75
